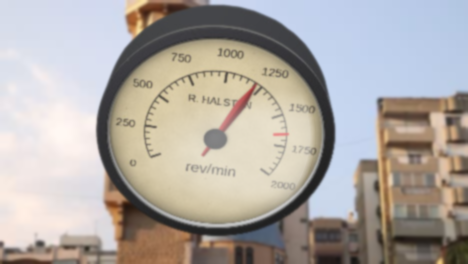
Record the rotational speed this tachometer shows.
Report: 1200 rpm
